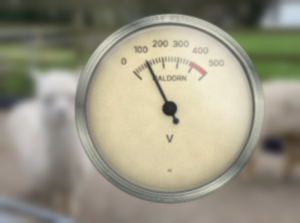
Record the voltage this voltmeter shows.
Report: 100 V
